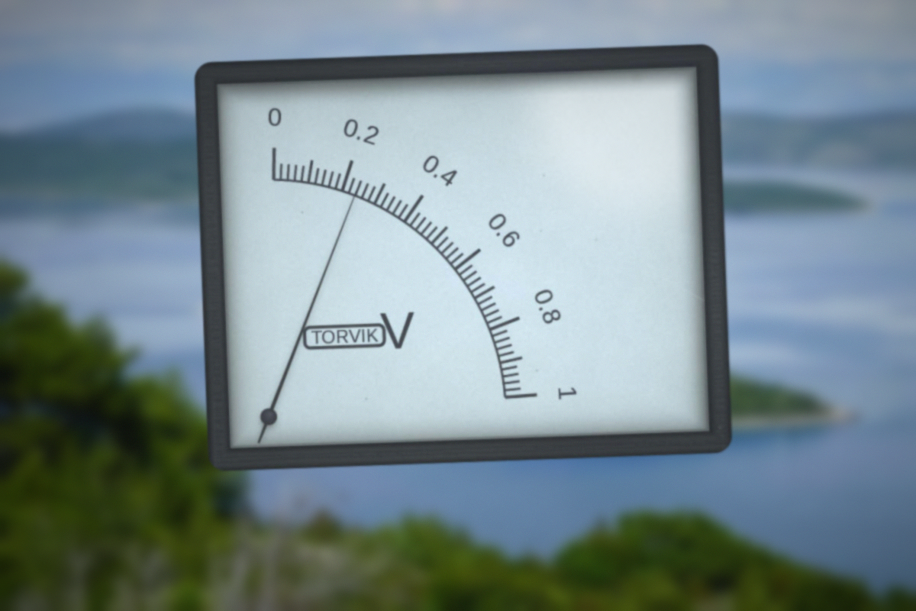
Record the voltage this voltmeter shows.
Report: 0.24 V
